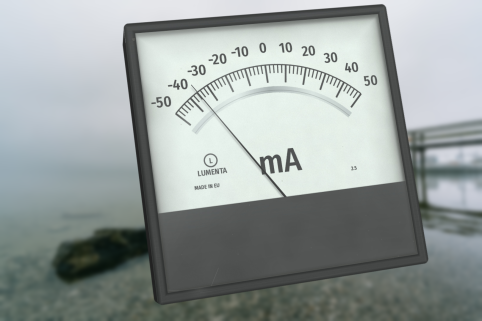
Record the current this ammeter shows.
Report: -36 mA
